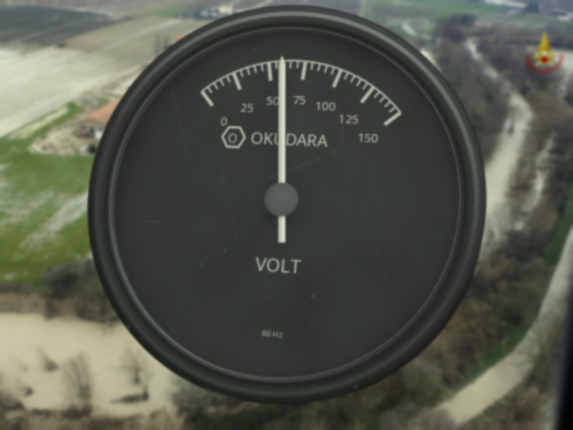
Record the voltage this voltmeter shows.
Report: 60 V
